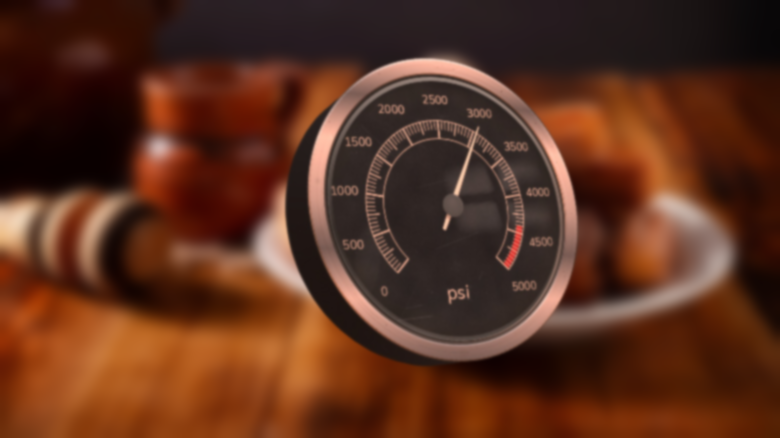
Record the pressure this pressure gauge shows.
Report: 3000 psi
